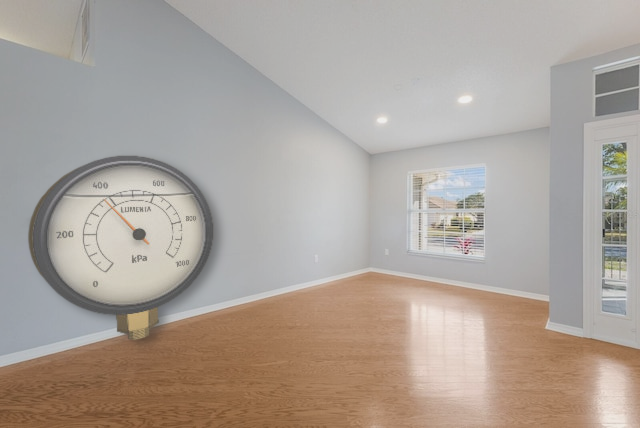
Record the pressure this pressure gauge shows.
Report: 375 kPa
